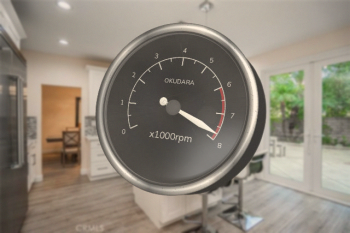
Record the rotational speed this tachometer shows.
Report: 7750 rpm
